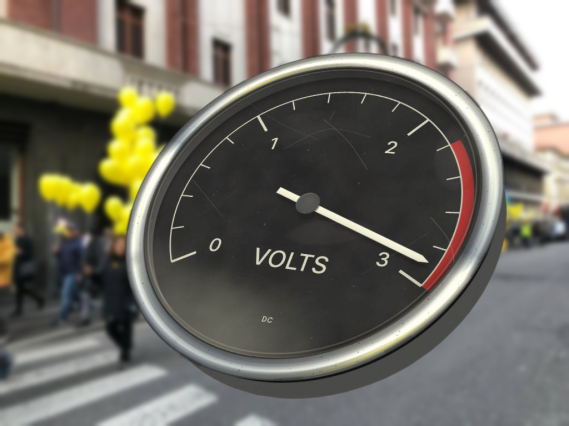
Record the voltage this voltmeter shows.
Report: 2.9 V
